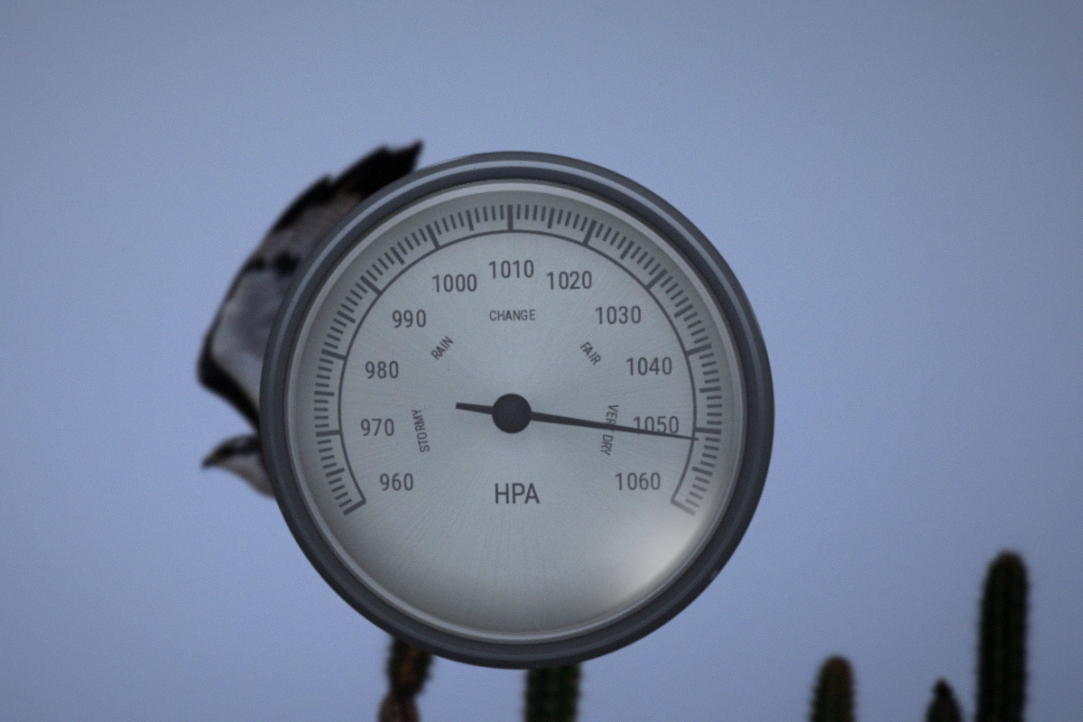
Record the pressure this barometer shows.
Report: 1051 hPa
